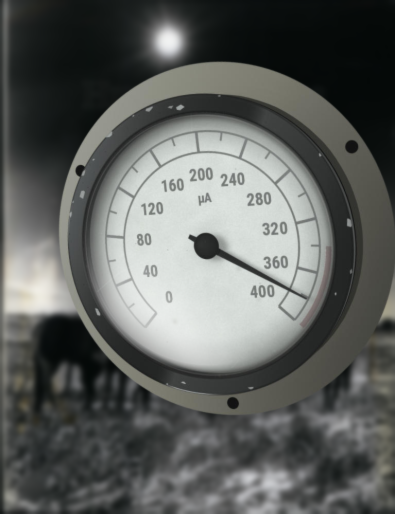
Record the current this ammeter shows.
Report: 380 µA
